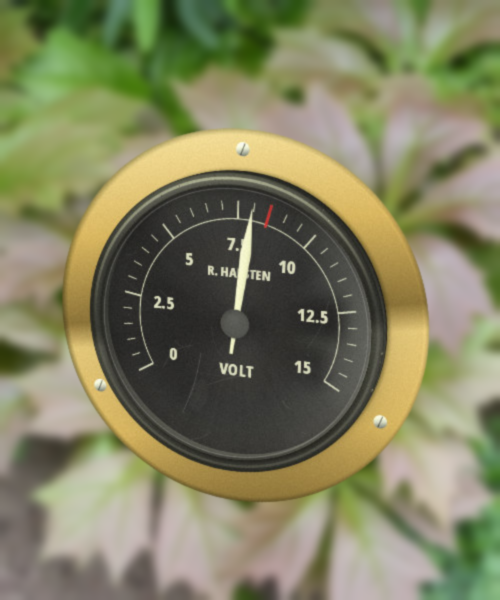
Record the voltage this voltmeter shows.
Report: 8 V
